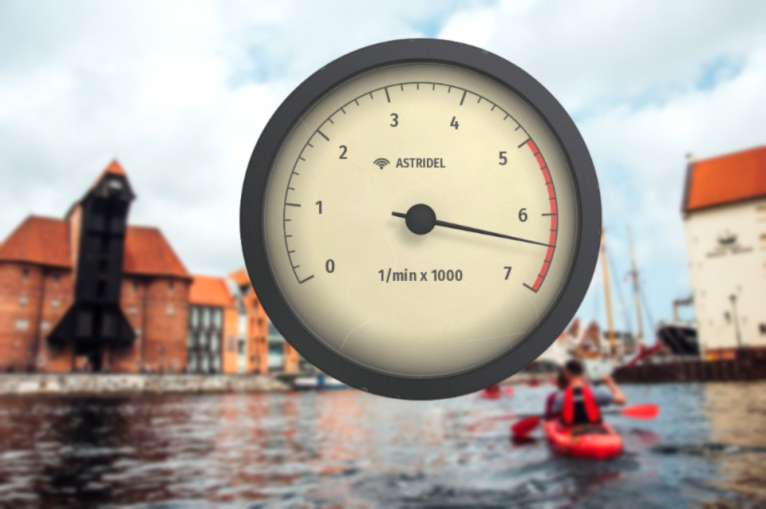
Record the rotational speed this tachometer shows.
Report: 6400 rpm
